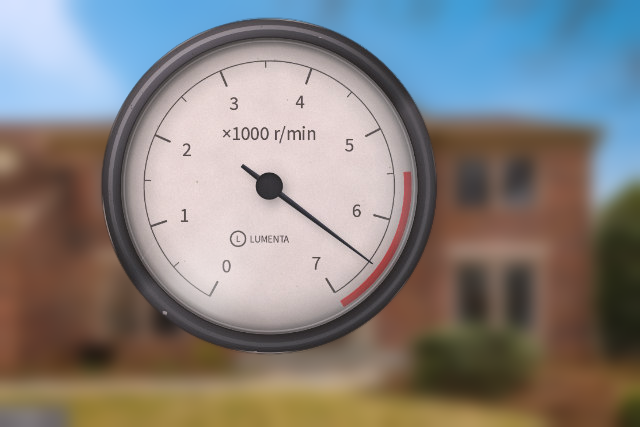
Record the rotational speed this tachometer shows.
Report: 6500 rpm
